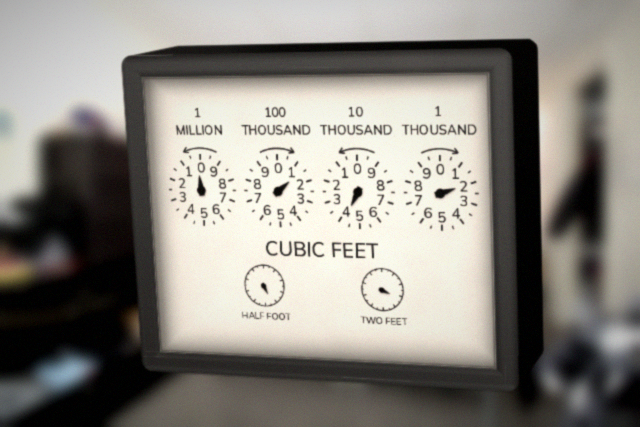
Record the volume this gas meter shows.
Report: 14200 ft³
